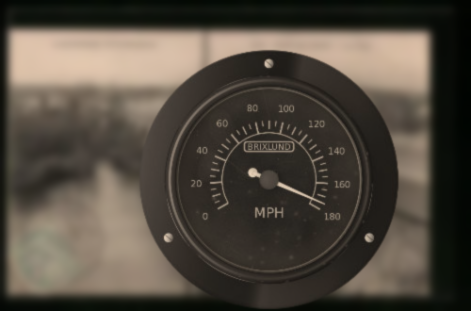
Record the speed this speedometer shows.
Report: 175 mph
